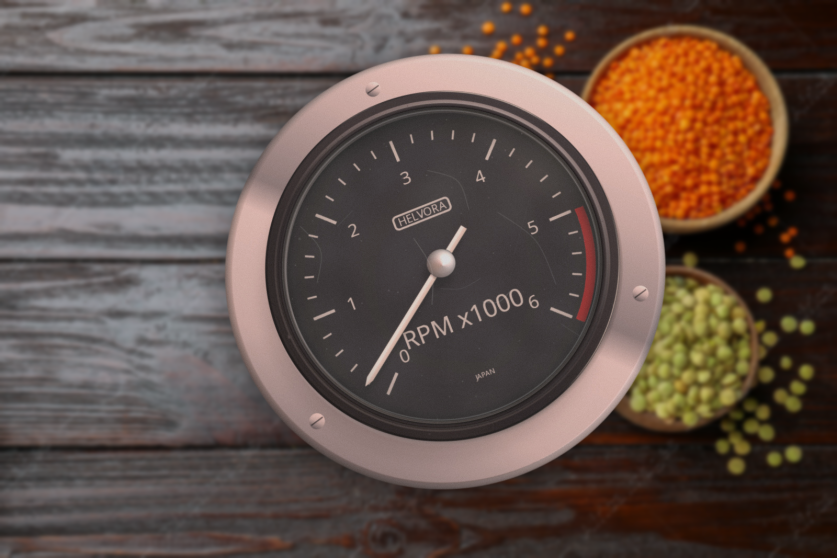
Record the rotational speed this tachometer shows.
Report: 200 rpm
